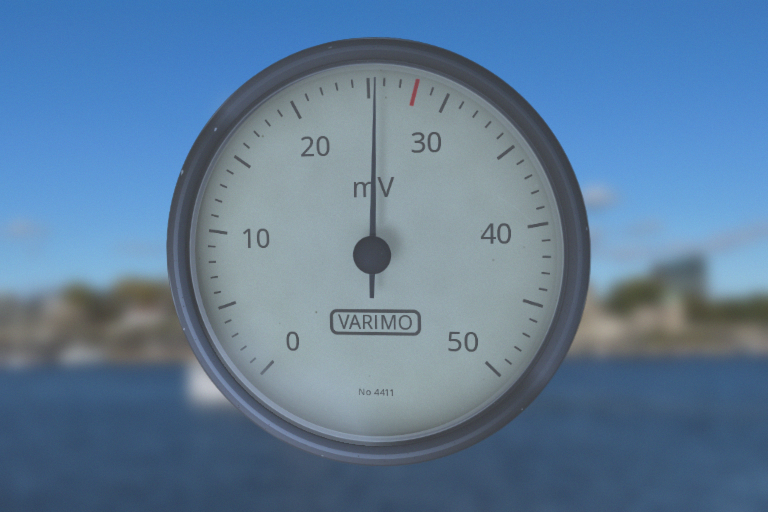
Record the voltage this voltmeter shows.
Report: 25.5 mV
